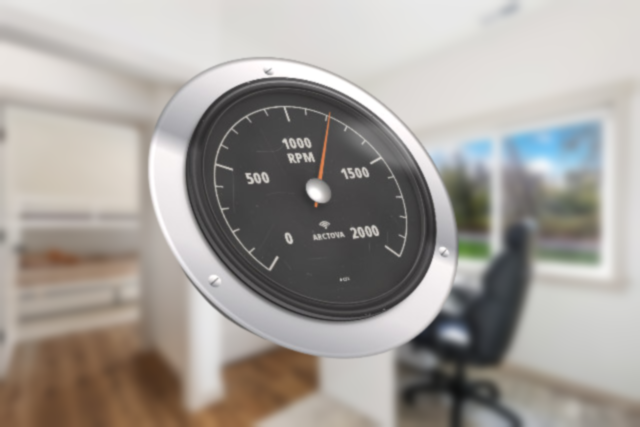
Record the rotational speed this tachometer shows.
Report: 1200 rpm
